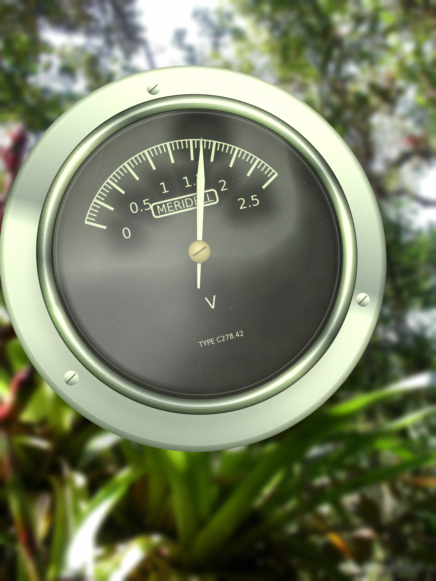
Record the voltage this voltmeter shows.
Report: 1.6 V
